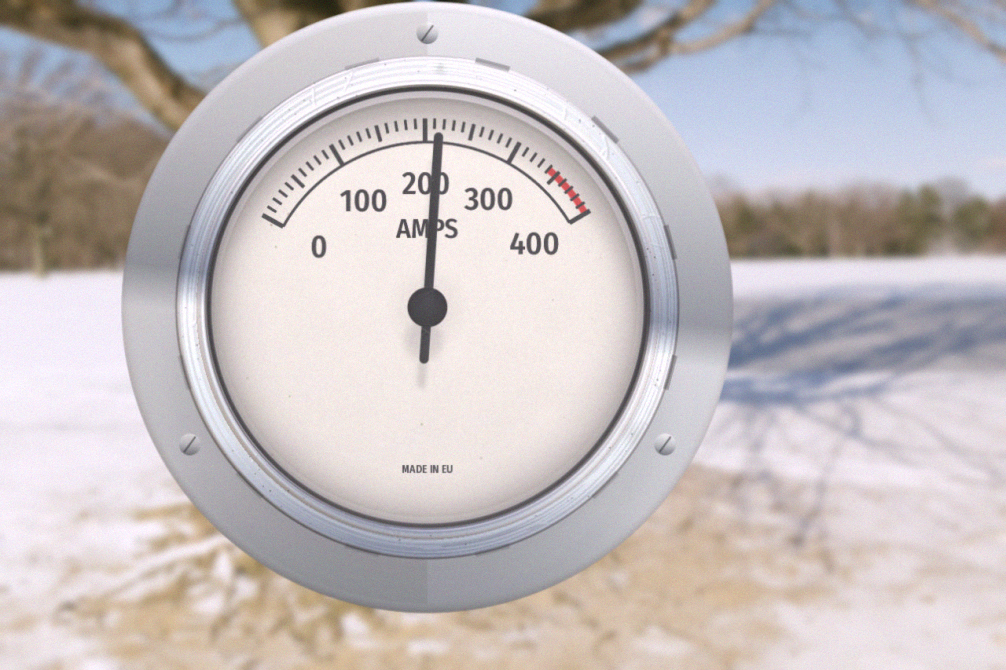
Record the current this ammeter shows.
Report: 215 A
